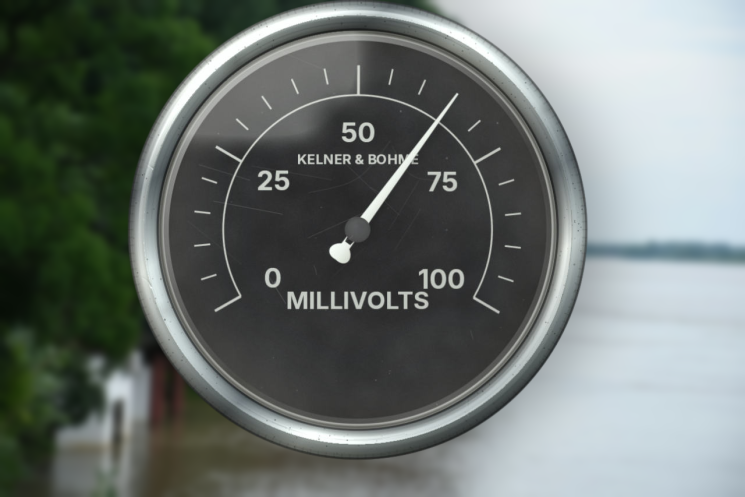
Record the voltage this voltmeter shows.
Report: 65 mV
